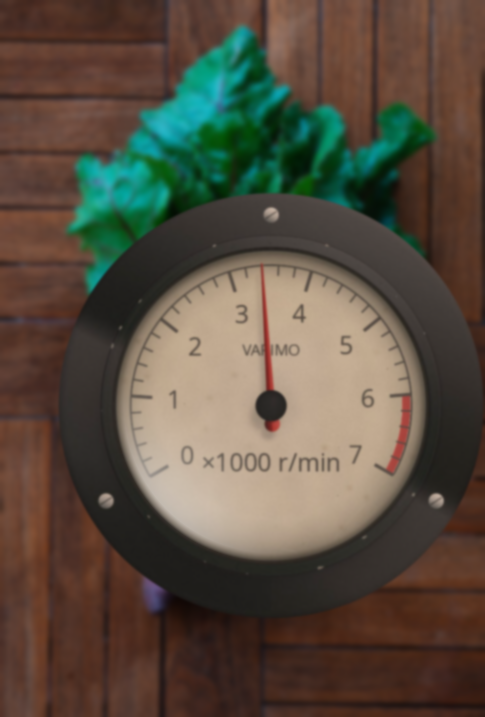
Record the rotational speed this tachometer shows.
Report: 3400 rpm
